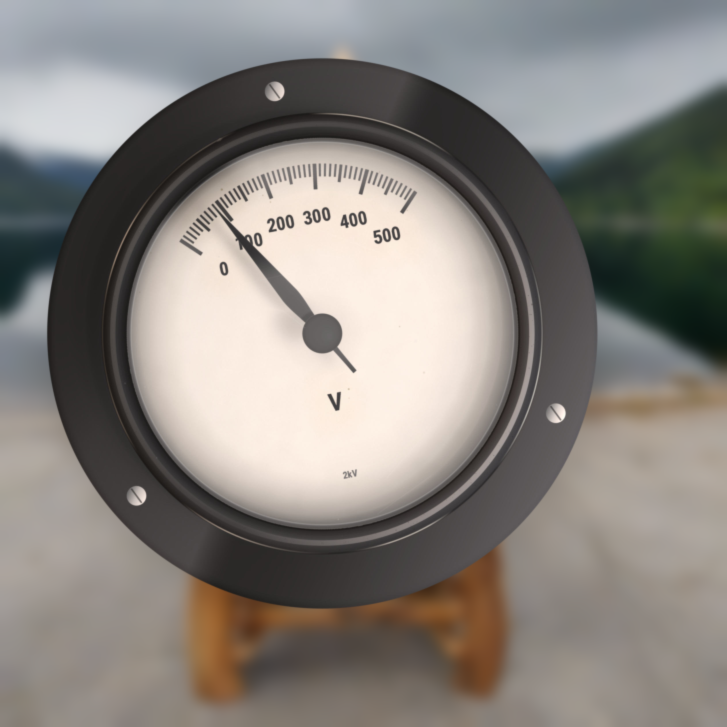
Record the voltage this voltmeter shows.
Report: 90 V
